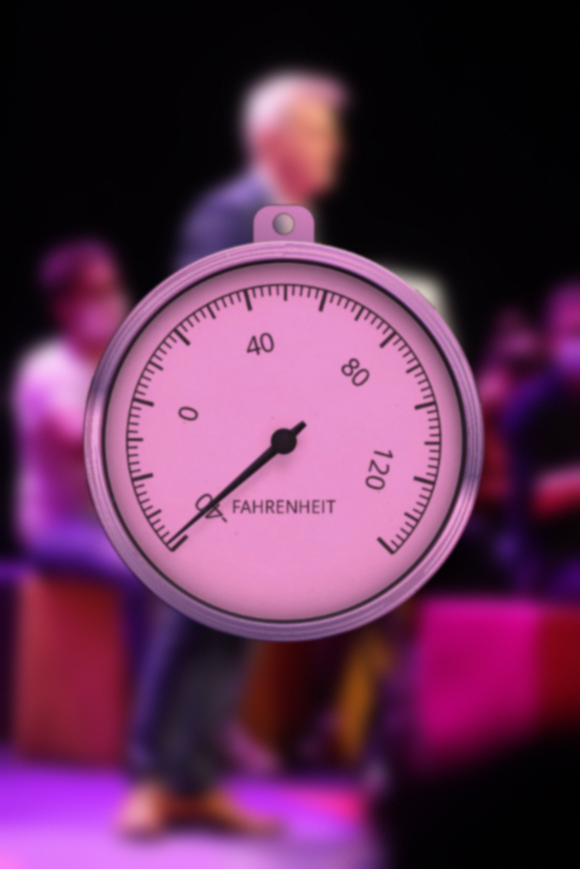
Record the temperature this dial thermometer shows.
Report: -38 °F
